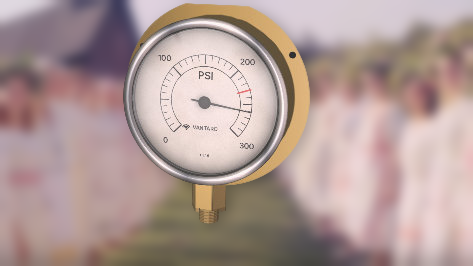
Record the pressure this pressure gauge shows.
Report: 260 psi
